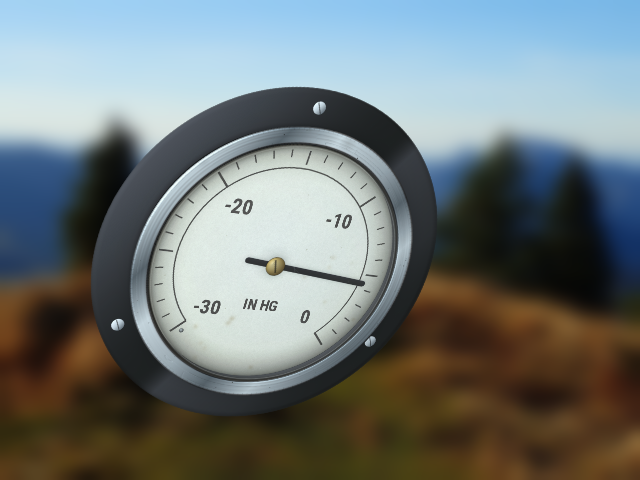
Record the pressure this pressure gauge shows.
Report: -4.5 inHg
